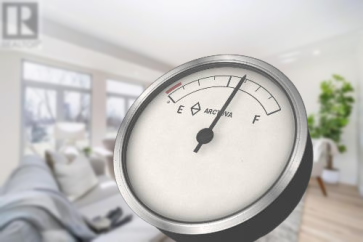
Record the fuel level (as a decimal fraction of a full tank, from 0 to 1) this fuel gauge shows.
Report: 0.625
